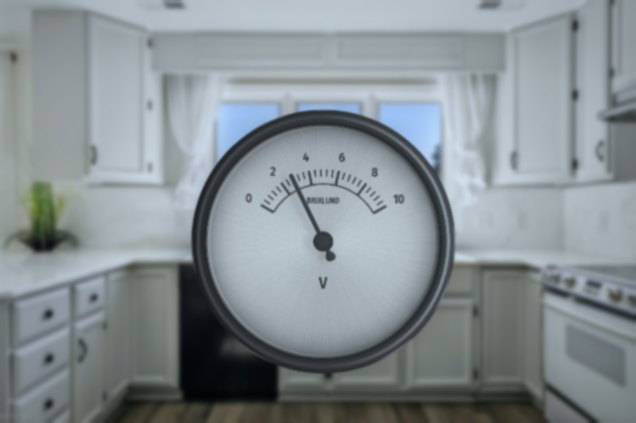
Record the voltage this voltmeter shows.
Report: 2.8 V
